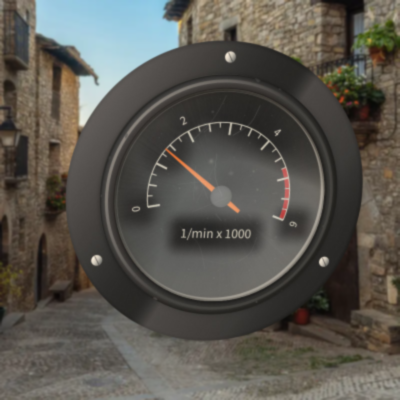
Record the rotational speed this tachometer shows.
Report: 1375 rpm
